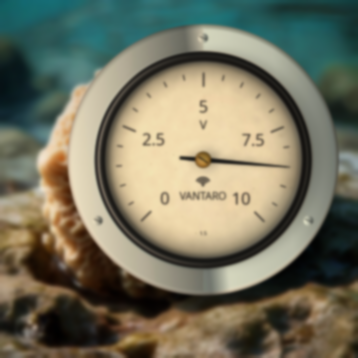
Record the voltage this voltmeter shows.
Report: 8.5 V
